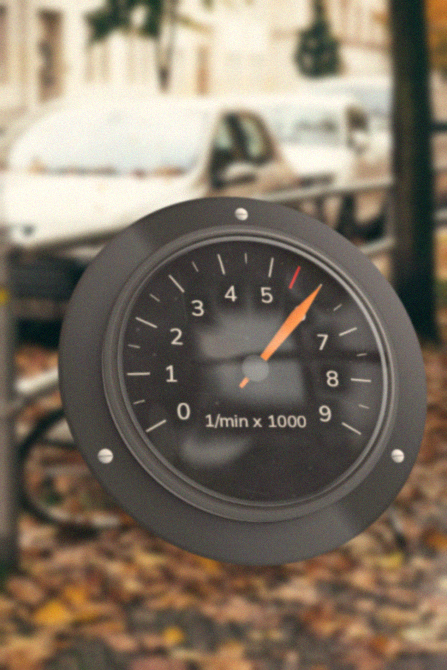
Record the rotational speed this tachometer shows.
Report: 6000 rpm
